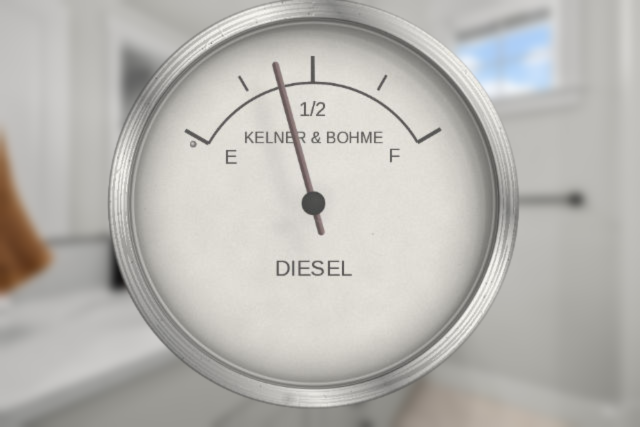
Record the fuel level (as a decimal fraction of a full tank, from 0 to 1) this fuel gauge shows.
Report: 0.375
